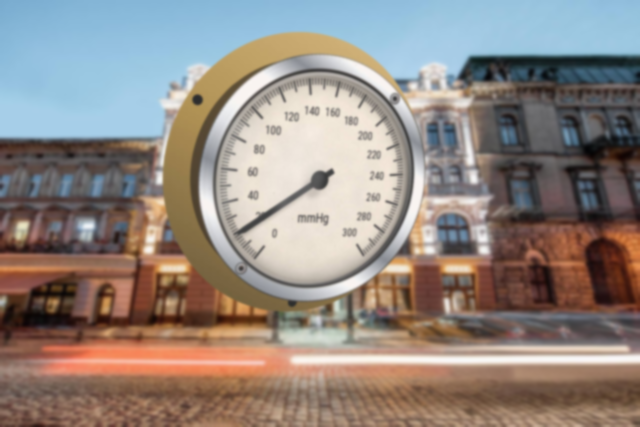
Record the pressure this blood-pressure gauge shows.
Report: 20 mmHg
